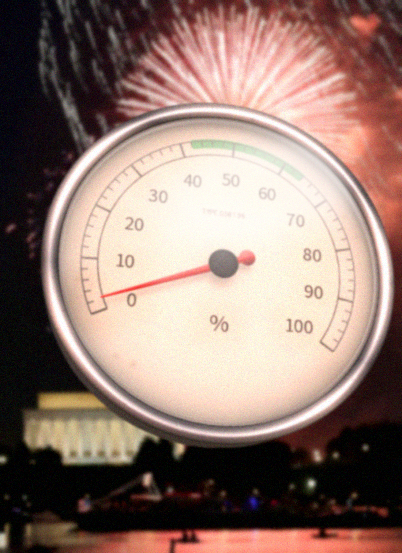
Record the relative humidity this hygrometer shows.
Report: 2 %
